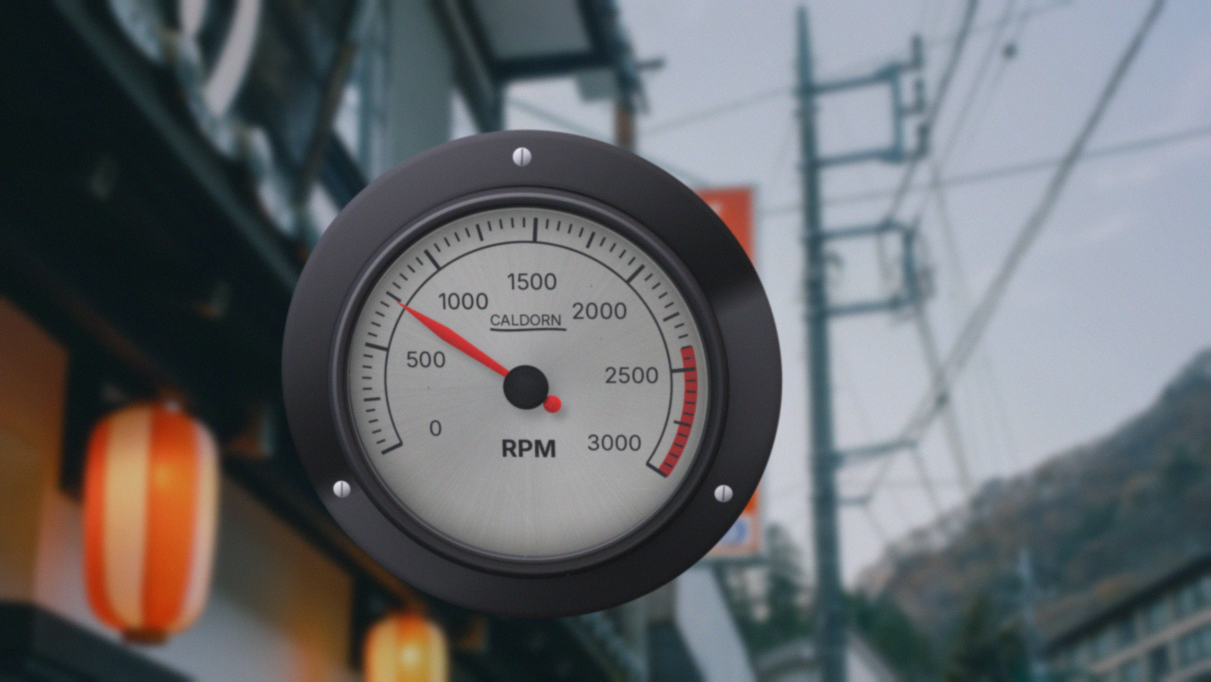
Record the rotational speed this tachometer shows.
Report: 750 rpm
